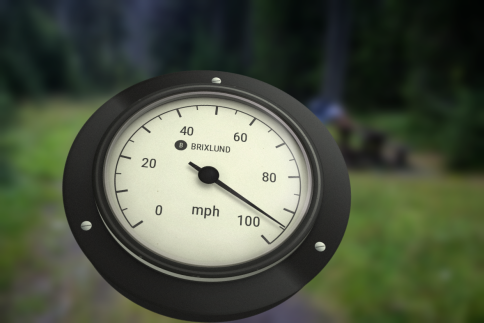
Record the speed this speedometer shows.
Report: 95 mph
